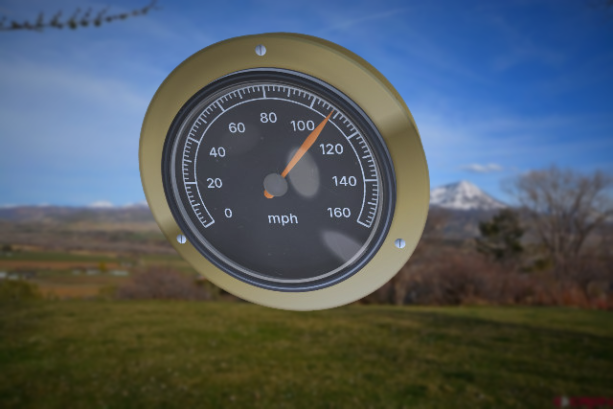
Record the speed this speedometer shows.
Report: 108 mph
